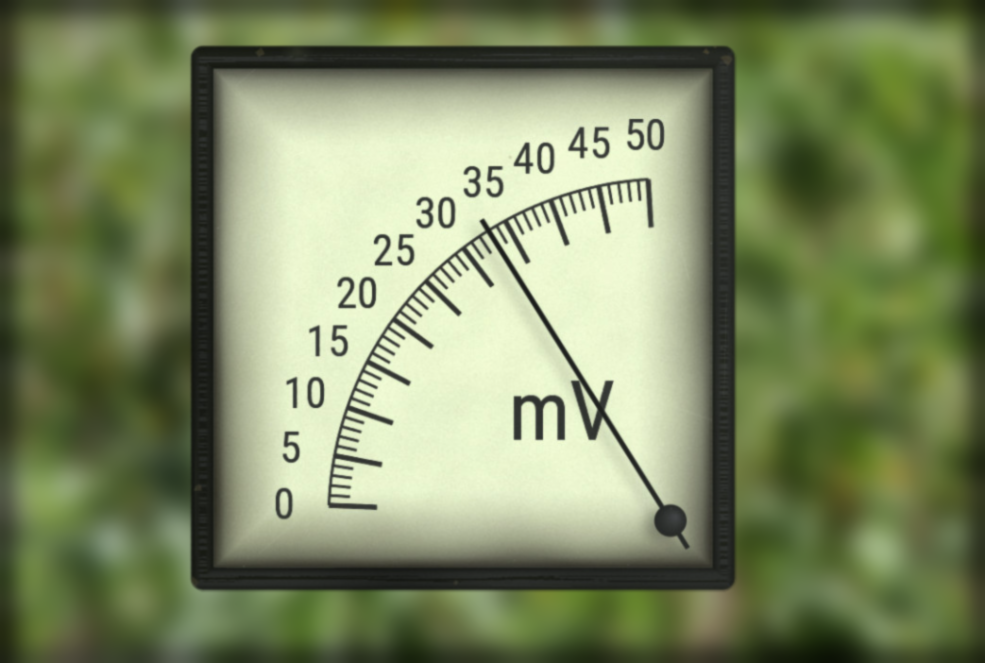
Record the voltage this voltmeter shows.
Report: 33 mV
